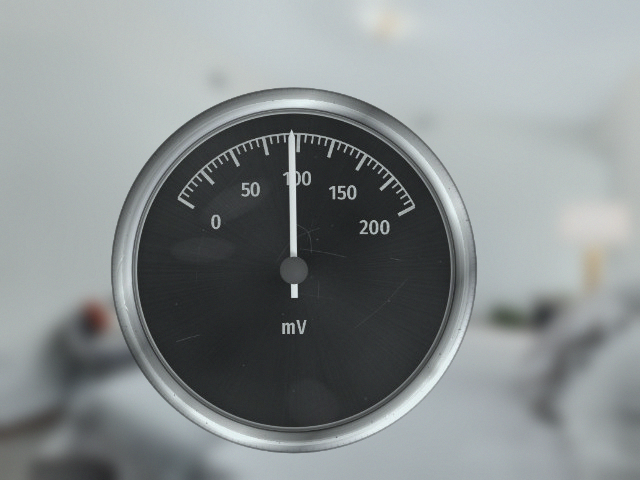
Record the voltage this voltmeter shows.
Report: 95 mV
